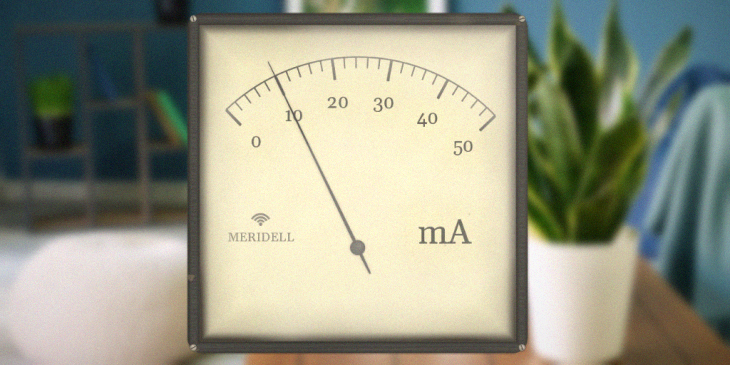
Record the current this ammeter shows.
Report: 10 mA
